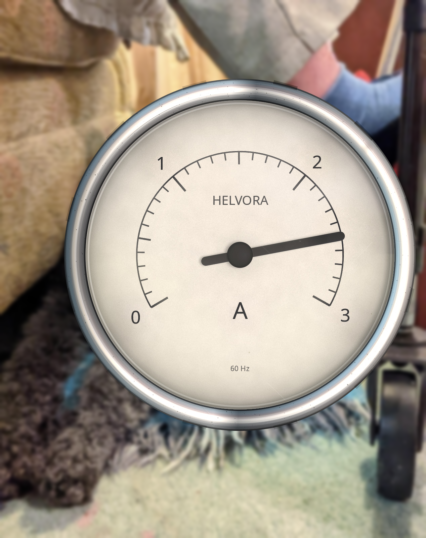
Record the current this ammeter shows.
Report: 2.5 A
